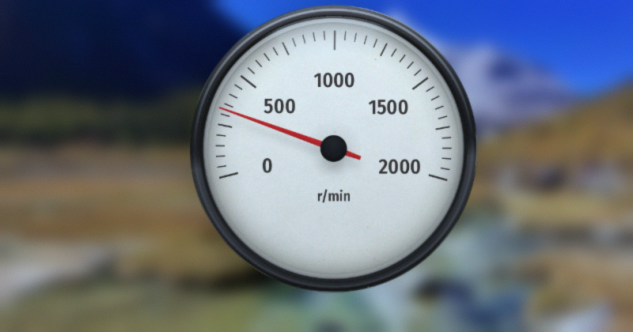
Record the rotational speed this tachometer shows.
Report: 325 rpm
